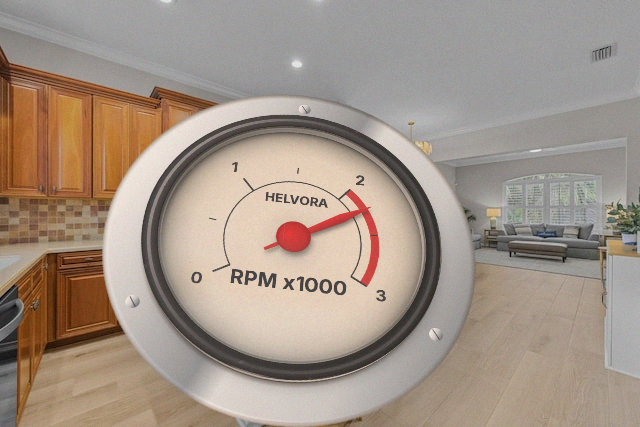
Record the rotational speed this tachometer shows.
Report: 2250 rpm
